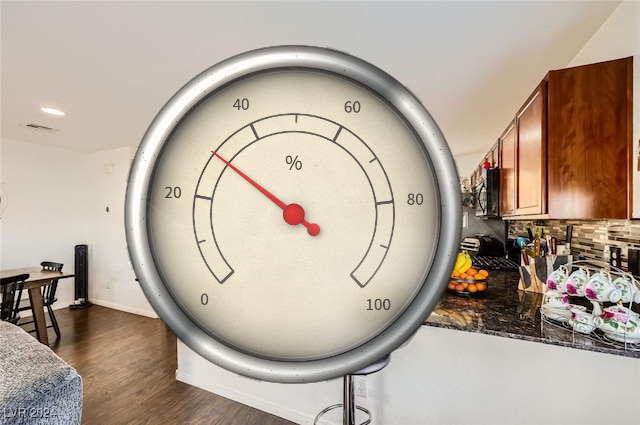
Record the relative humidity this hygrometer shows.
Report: 30 %
